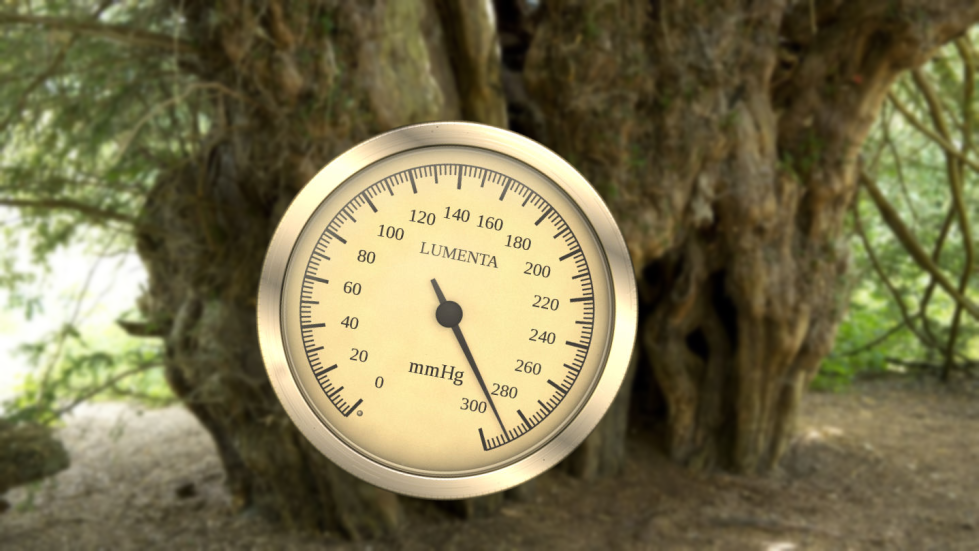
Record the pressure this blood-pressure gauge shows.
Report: 290 mmHg
